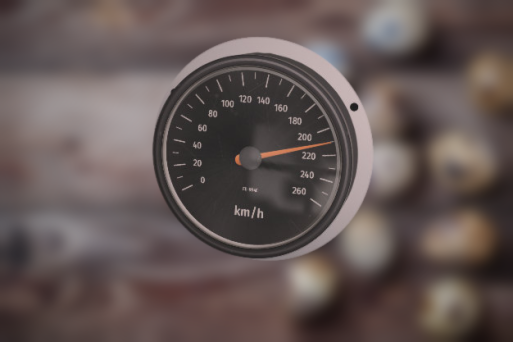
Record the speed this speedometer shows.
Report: 210 km/h
